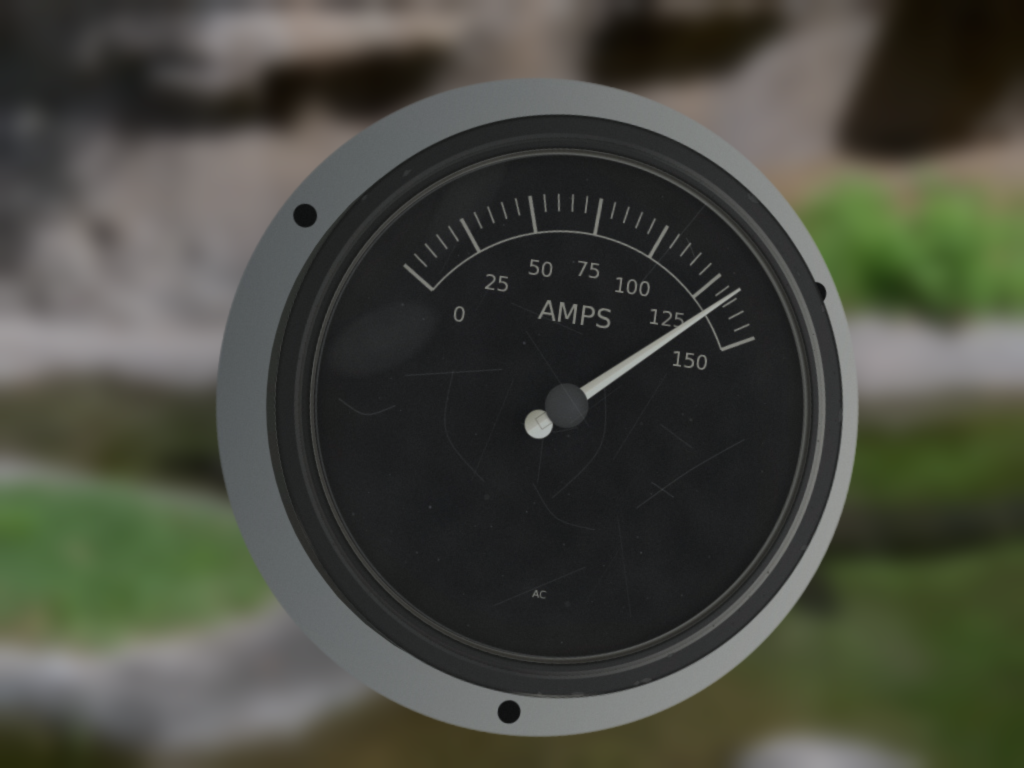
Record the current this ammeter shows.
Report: 132.5 A
